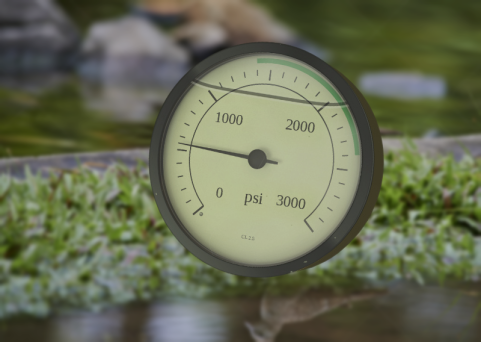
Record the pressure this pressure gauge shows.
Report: 550 psi
